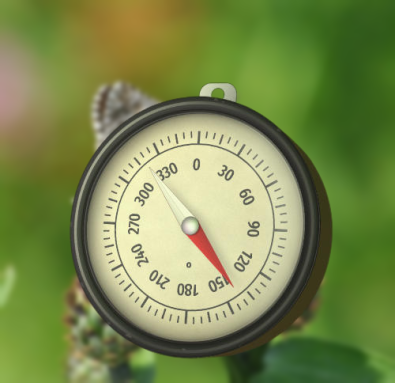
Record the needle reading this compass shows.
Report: 140 °
